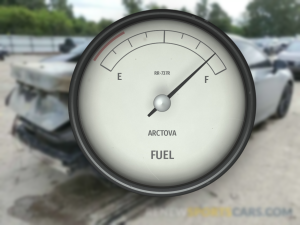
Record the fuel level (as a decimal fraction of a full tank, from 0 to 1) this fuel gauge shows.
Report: 0.875
